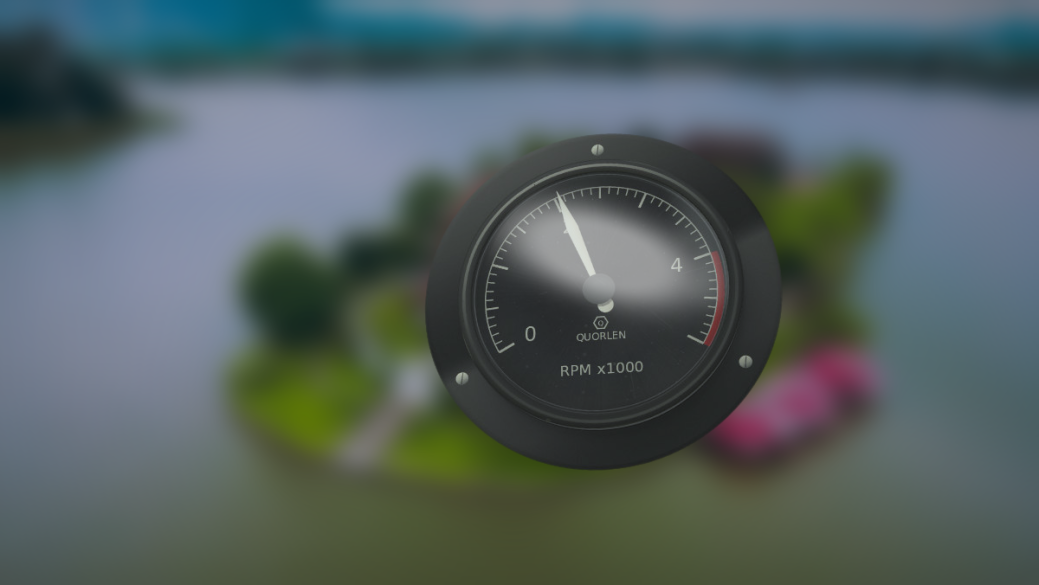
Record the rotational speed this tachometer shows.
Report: 2050 rpm
